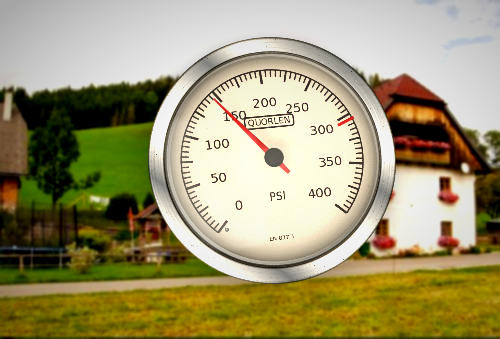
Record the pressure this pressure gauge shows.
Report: 145 psi
